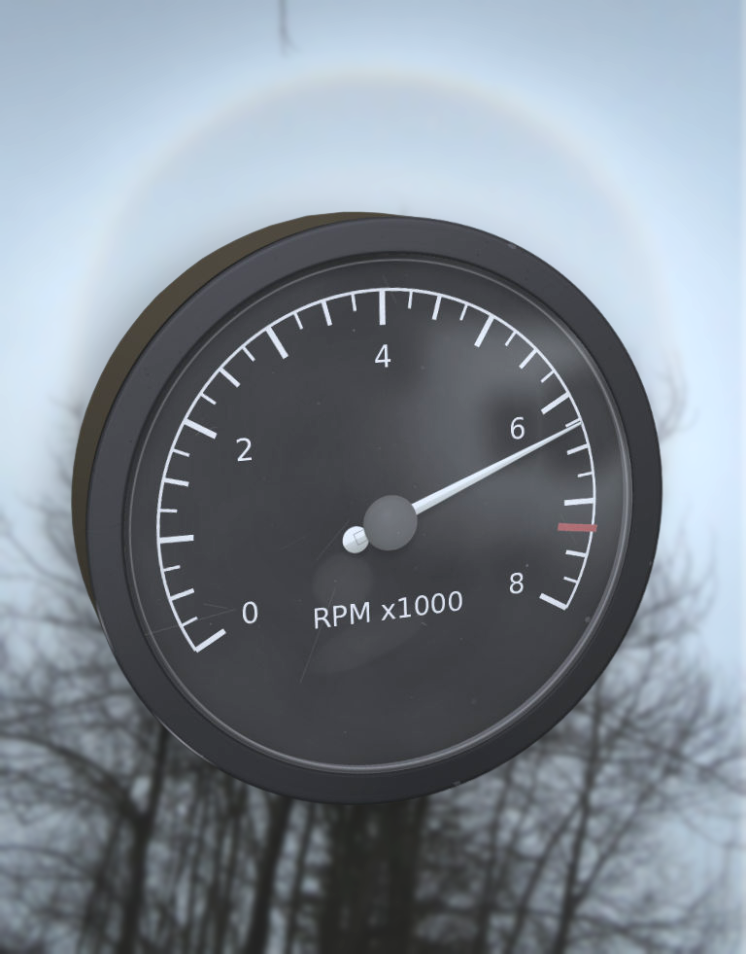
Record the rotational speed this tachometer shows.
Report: 6250 rpm
